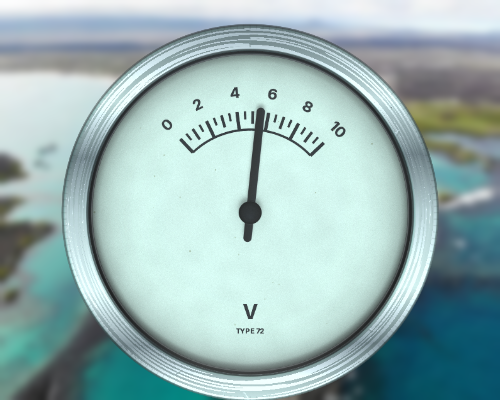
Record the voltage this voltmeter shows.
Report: 5.5 V
